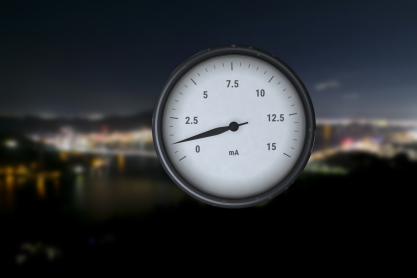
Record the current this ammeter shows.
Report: 1 mA
